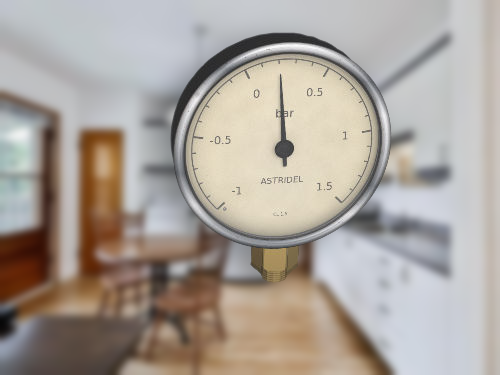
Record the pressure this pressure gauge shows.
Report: 0.2 bar
